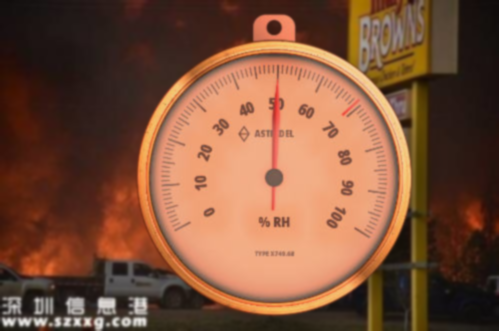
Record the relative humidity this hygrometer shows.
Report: 50 %
